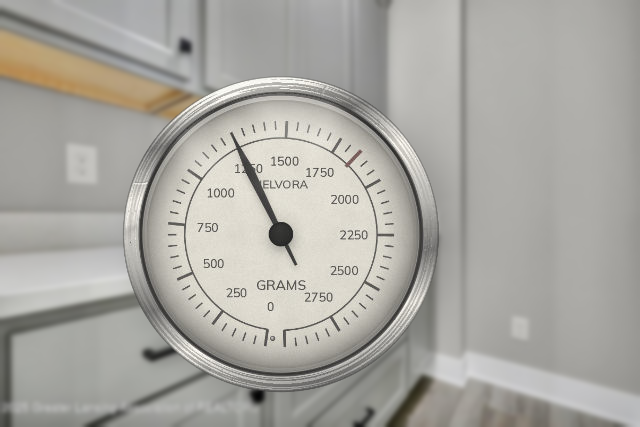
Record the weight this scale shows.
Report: 1250 g
